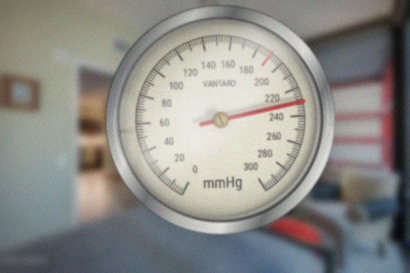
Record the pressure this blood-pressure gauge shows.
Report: 230 mmHg
